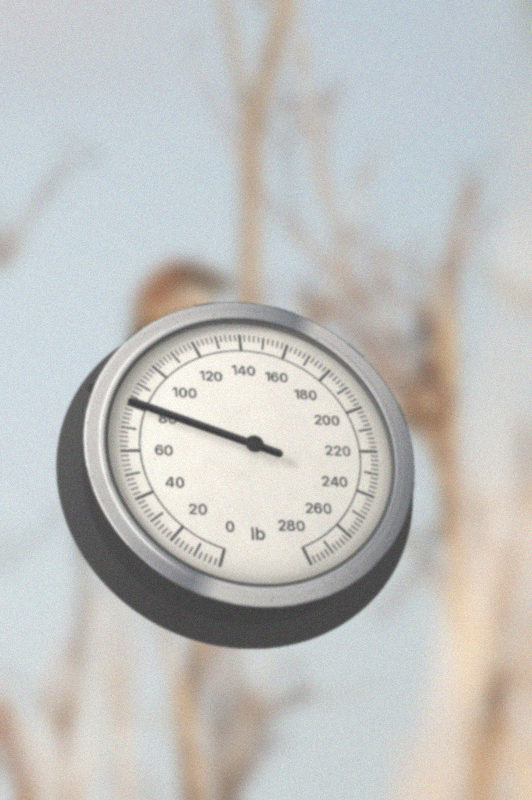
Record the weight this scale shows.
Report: 80 lb
